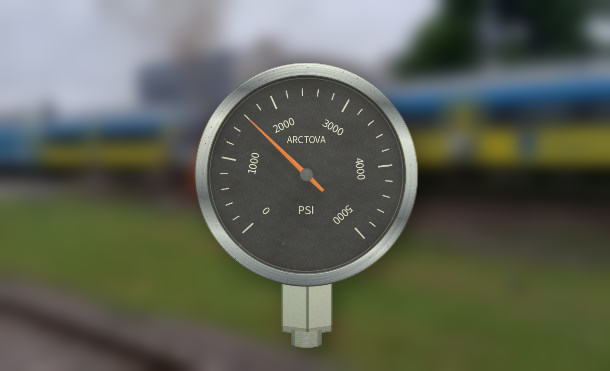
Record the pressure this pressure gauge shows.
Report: 1600 psi
